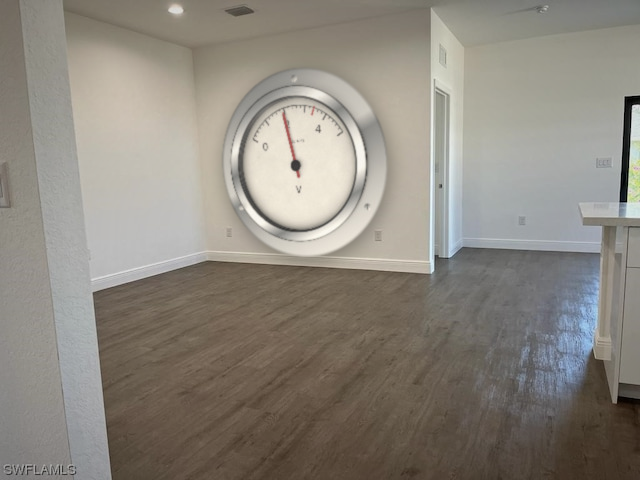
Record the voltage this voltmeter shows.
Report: 2 V
